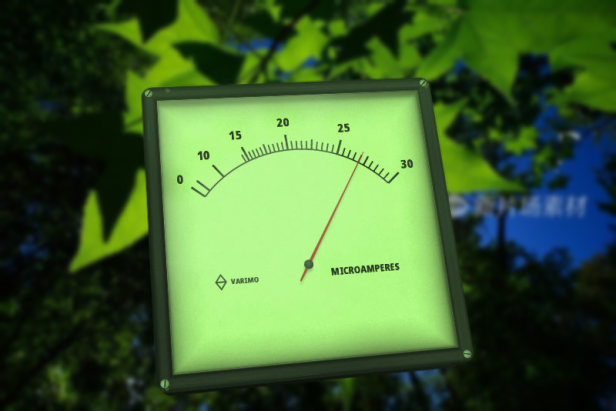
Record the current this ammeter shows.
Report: 27 µA
